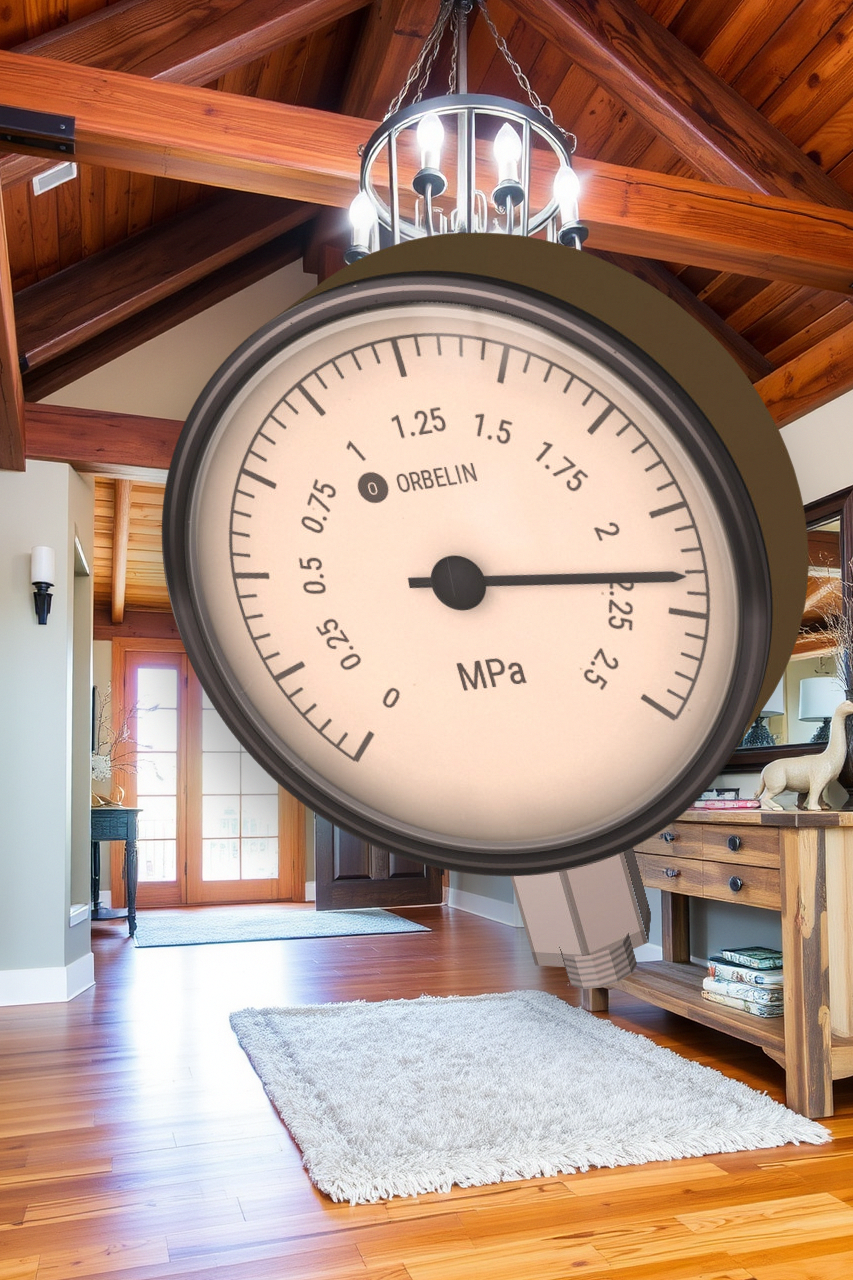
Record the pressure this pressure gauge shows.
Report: 2.15 MPa
